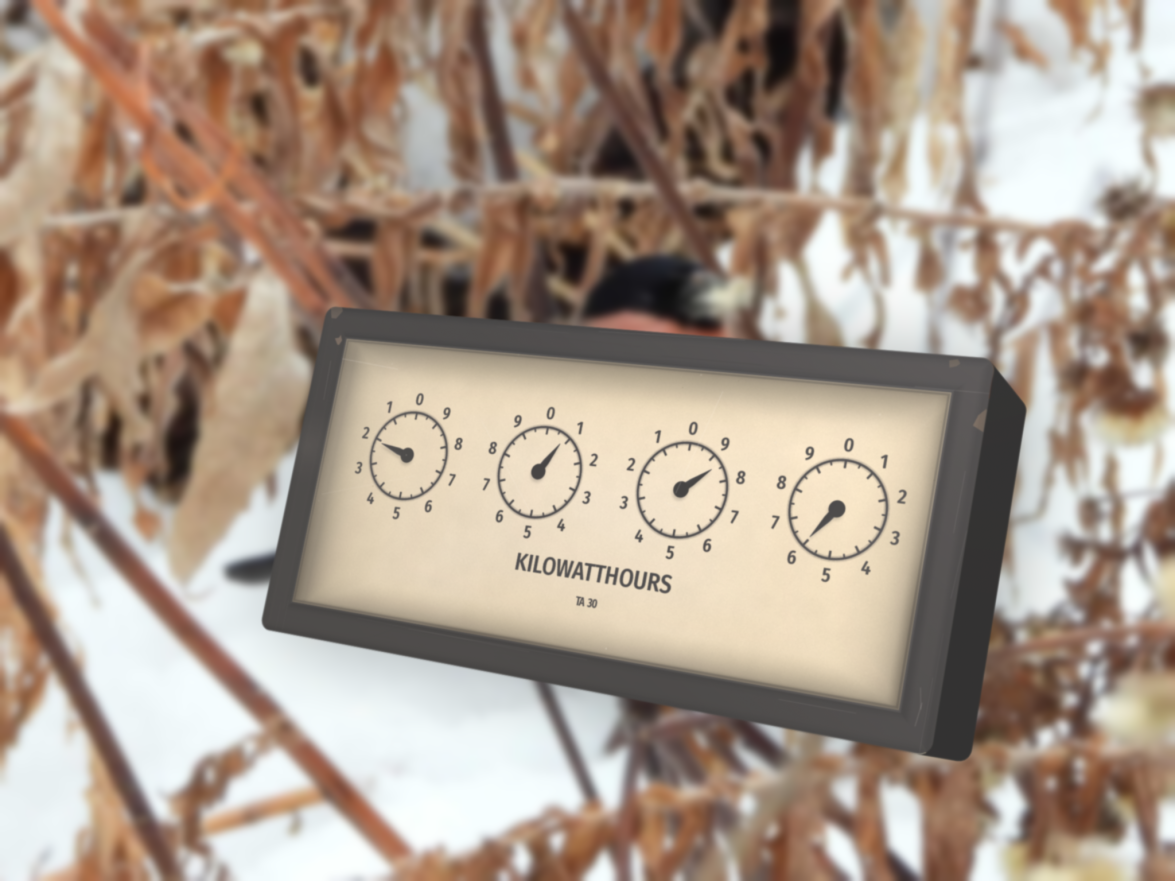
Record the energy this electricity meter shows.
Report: 2086 kWh
